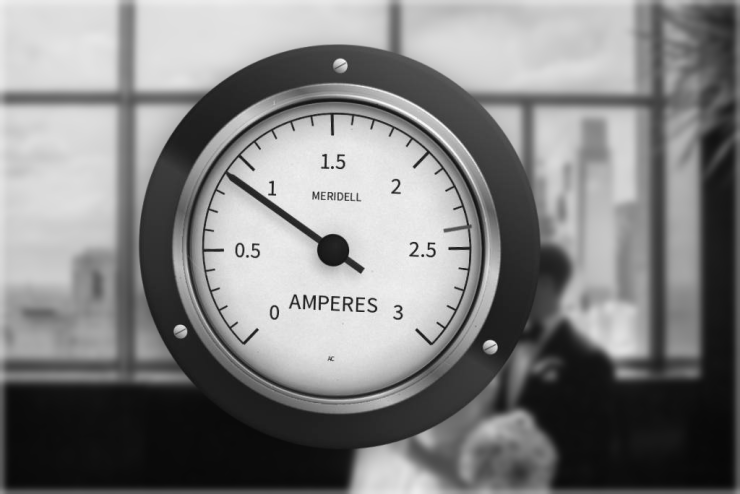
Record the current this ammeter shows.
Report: 0.9 A
